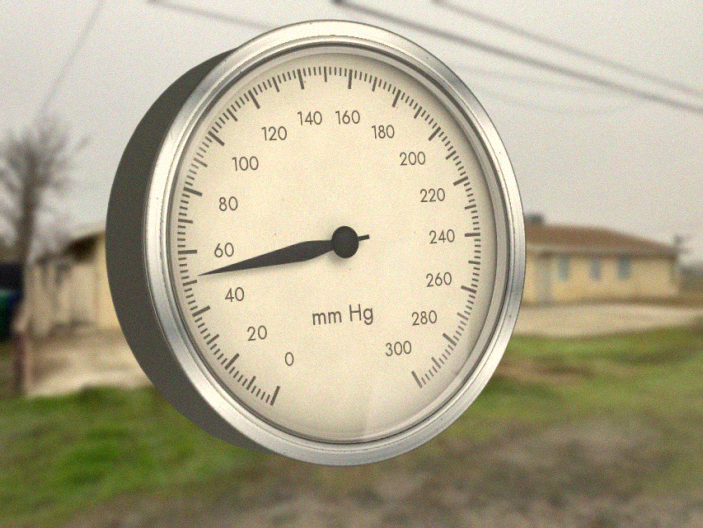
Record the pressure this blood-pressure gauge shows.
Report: 52 mmHg
